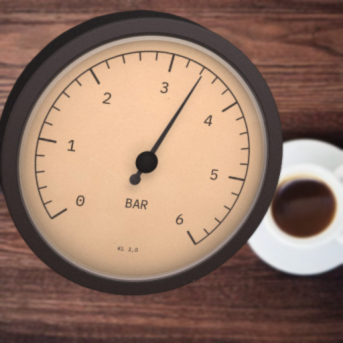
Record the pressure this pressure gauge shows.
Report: 3.4 bar
